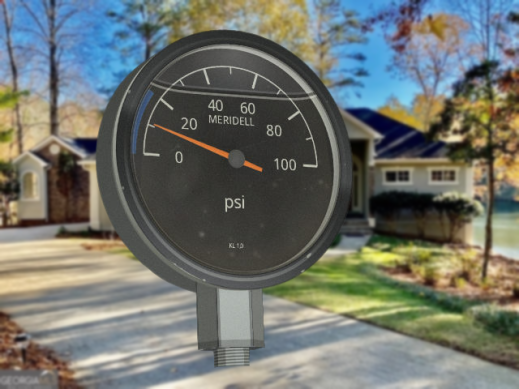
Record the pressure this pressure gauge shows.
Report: 10 psi
